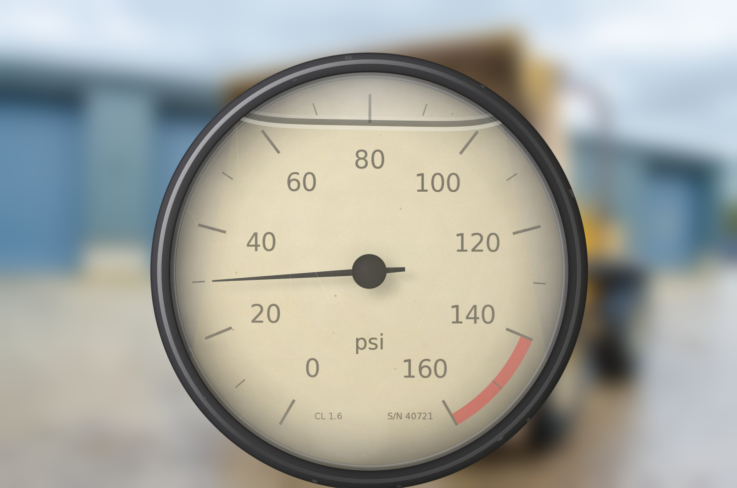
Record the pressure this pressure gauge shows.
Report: 30 psi
